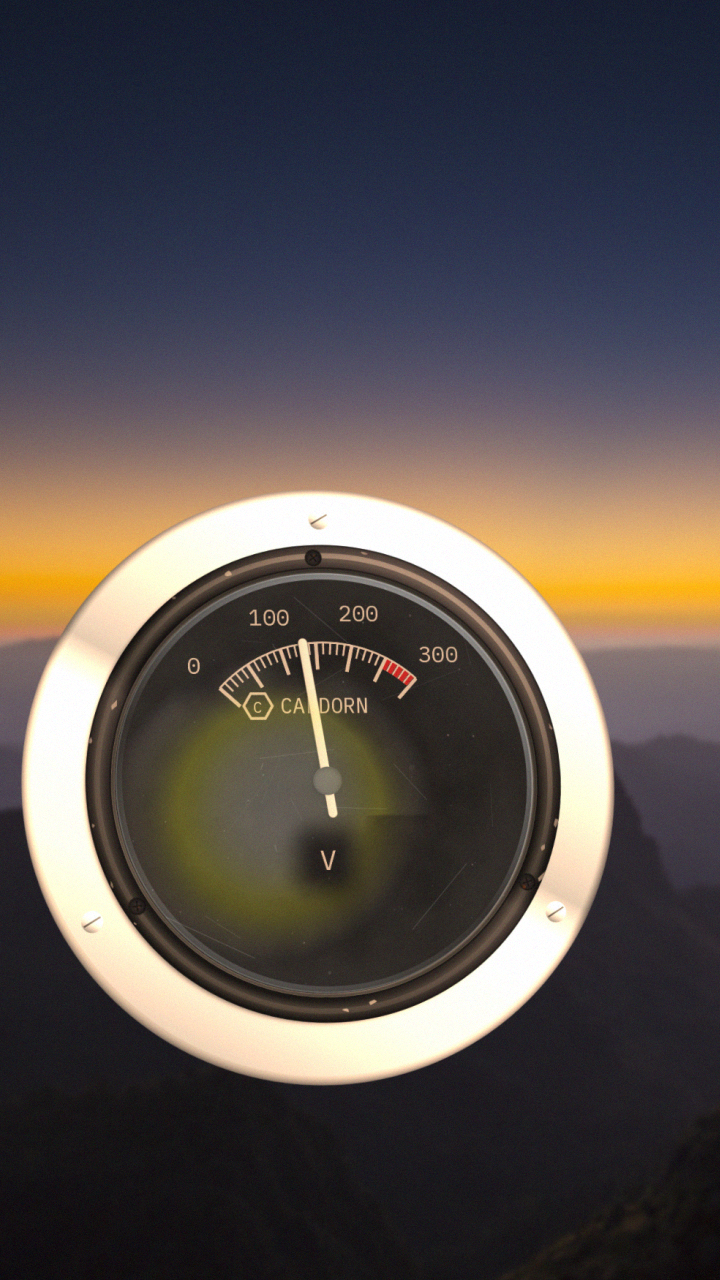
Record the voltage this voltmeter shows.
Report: 130 V
